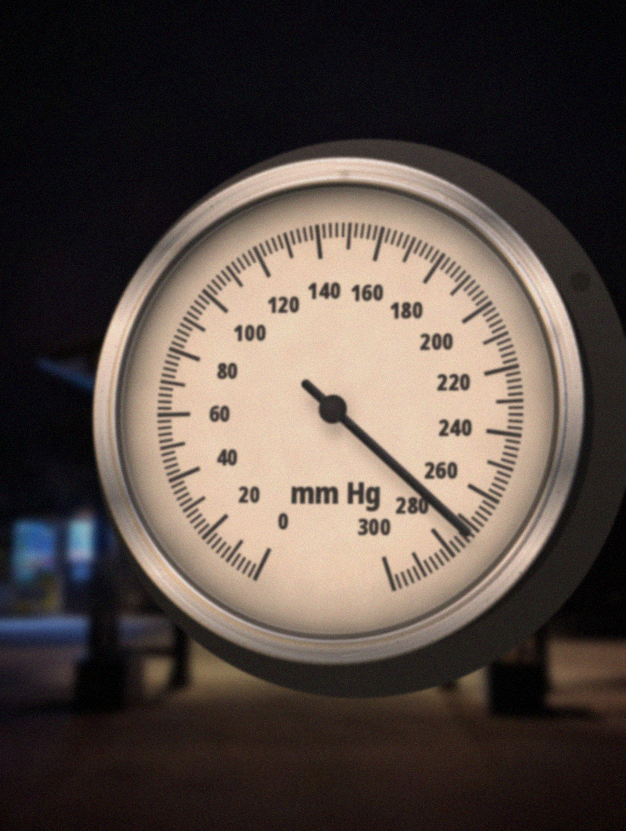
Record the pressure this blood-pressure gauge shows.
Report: 272 mmHg
